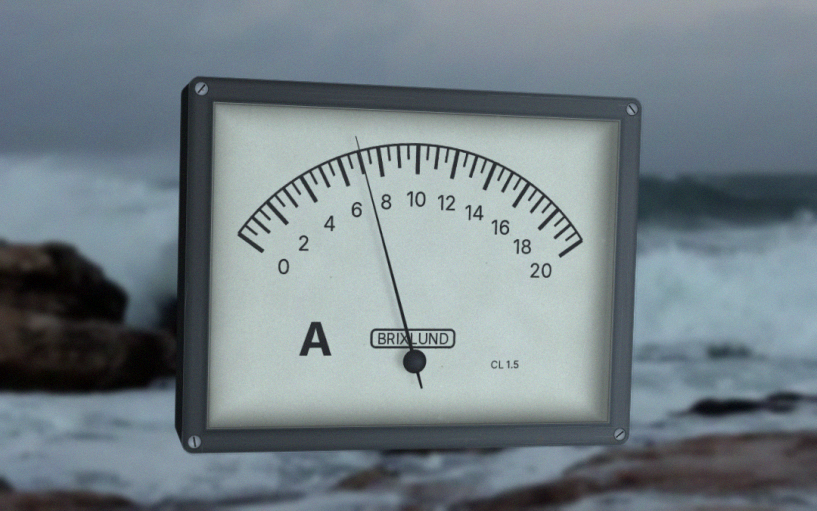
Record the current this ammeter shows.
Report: 7 A
